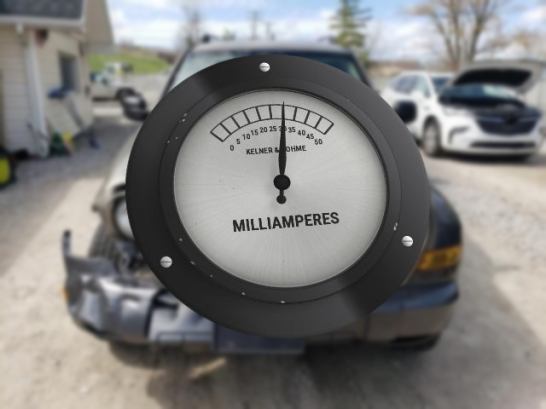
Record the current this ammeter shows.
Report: 30 mA
